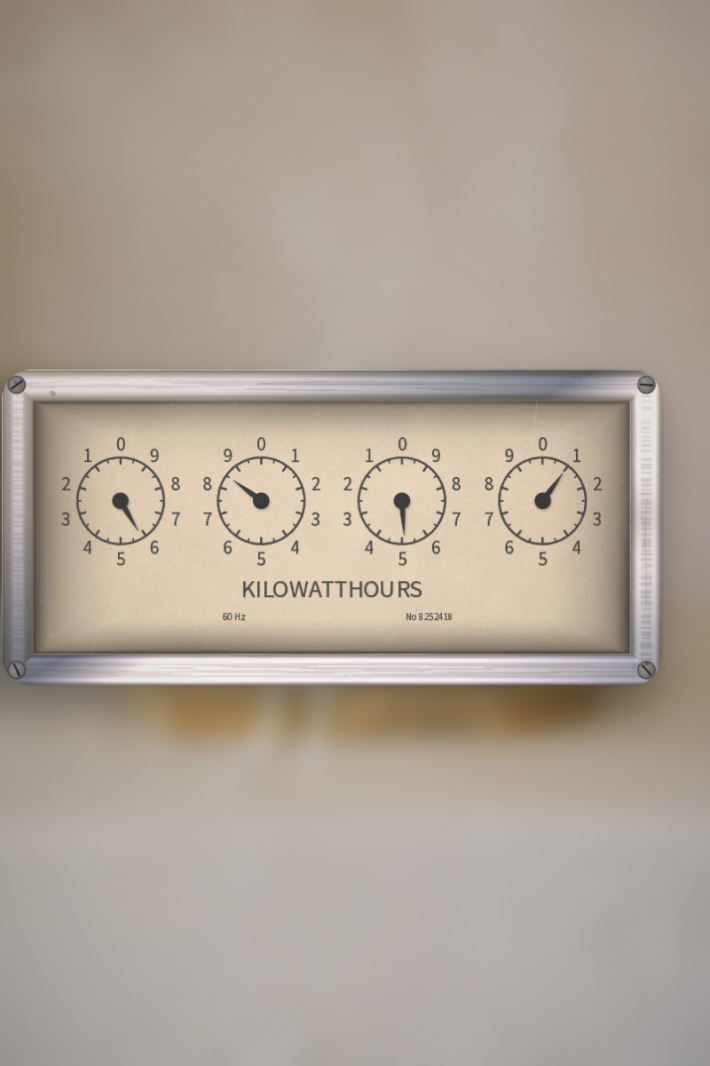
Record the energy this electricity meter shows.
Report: 5851 kWh
